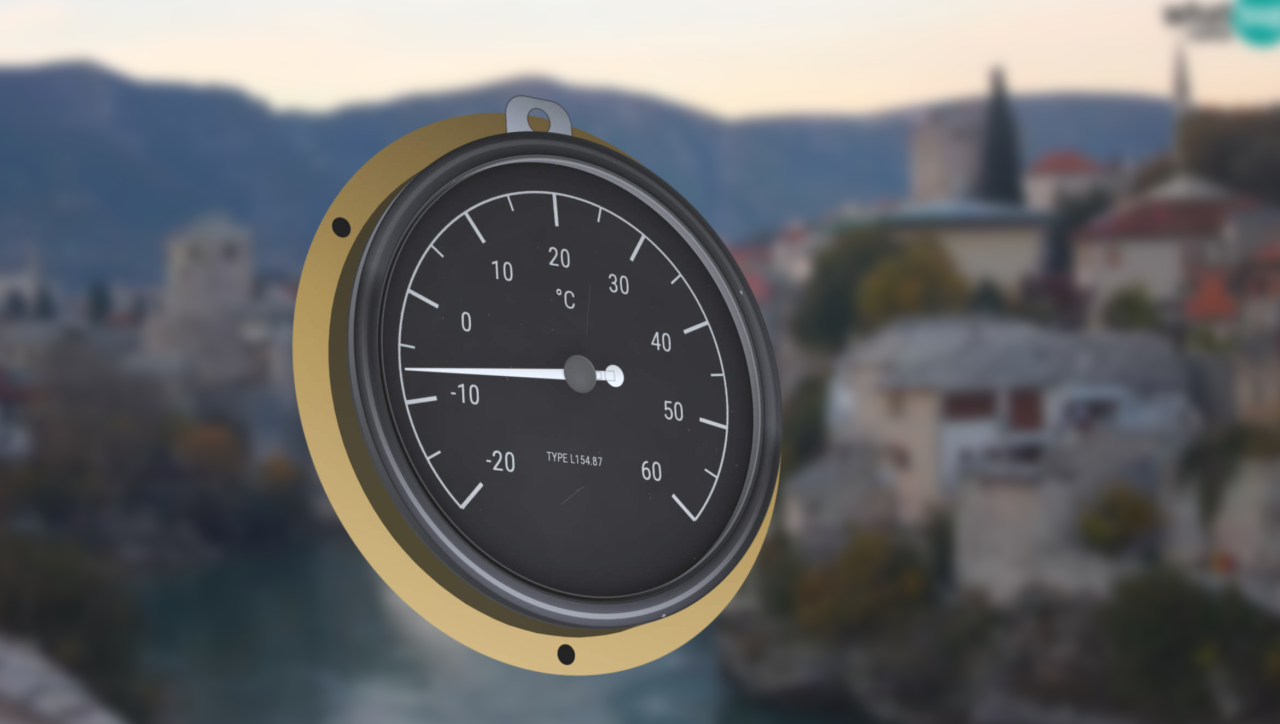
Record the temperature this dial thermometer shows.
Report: -7.5 °C
